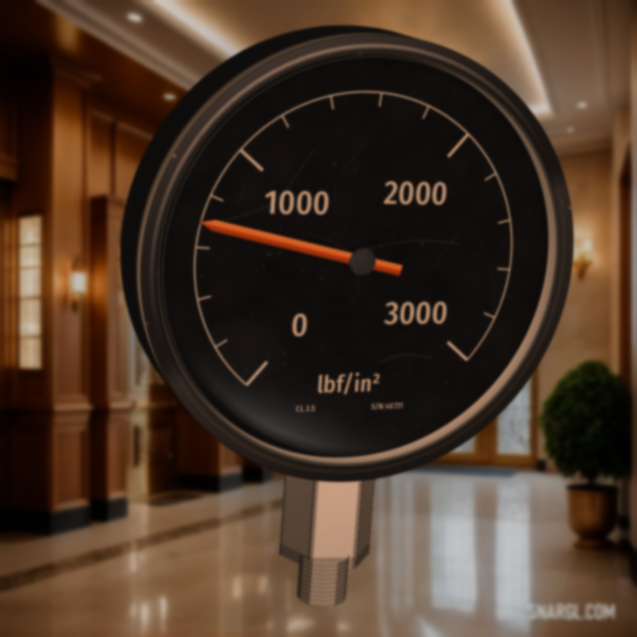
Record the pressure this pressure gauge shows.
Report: 700 psi
